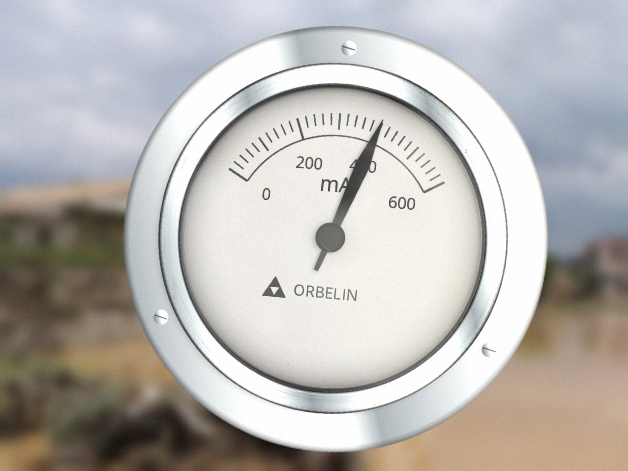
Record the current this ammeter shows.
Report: 400 mA
